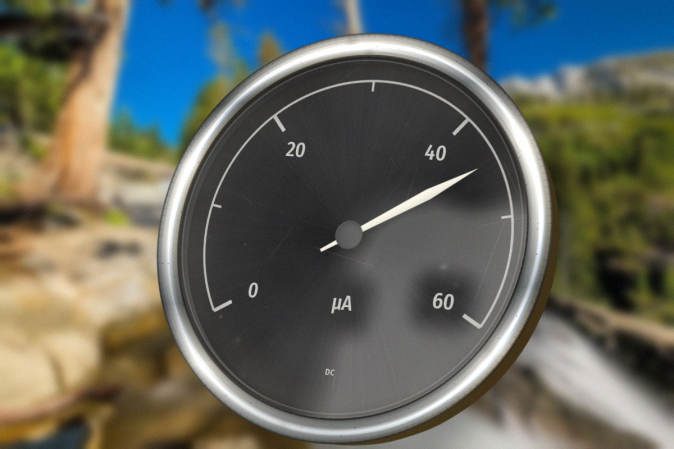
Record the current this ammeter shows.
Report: 45 µA
